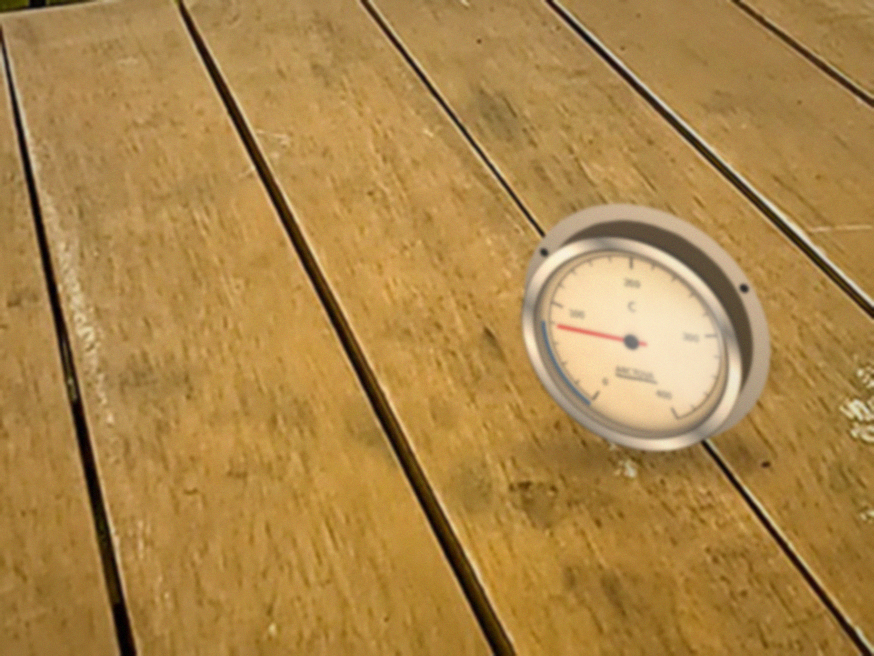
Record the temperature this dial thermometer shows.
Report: 80 °C
